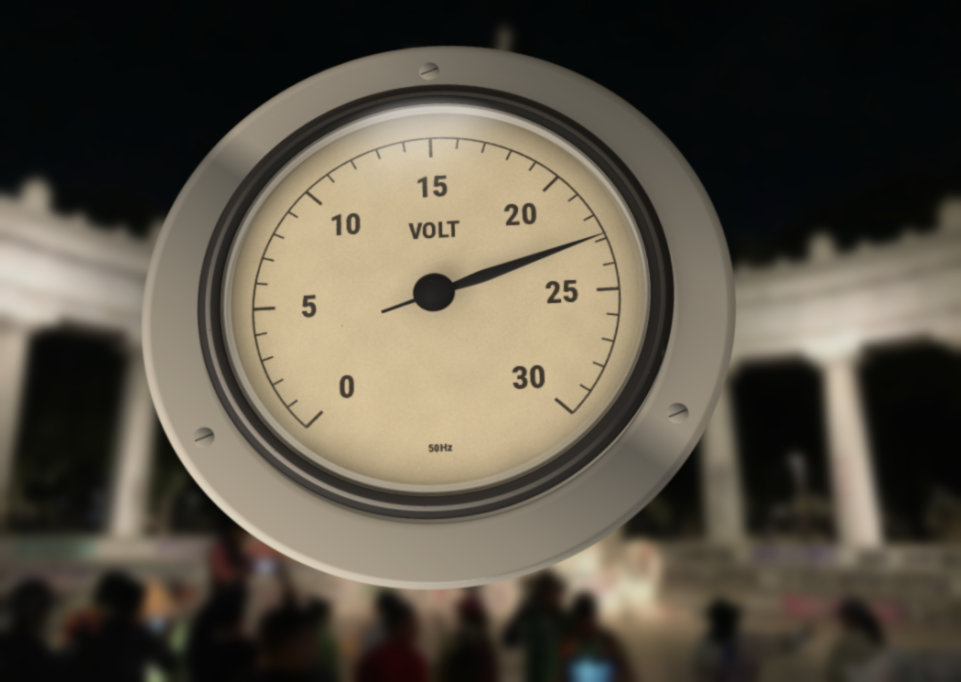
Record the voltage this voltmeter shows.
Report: 23 V
